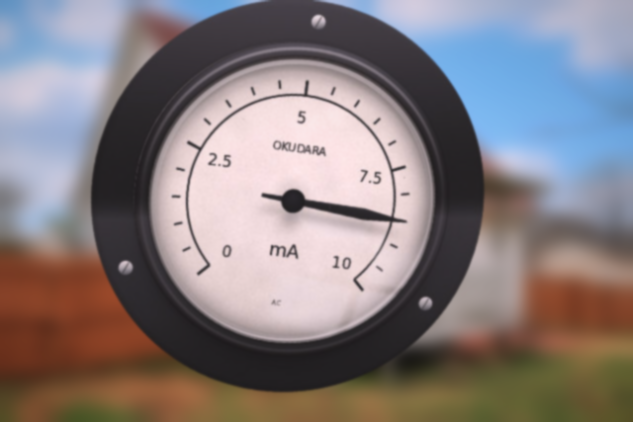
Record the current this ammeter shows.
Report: 8.5 mA
